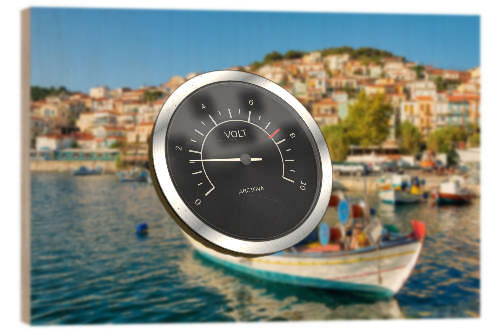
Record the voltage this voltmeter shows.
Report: 1.5 V
